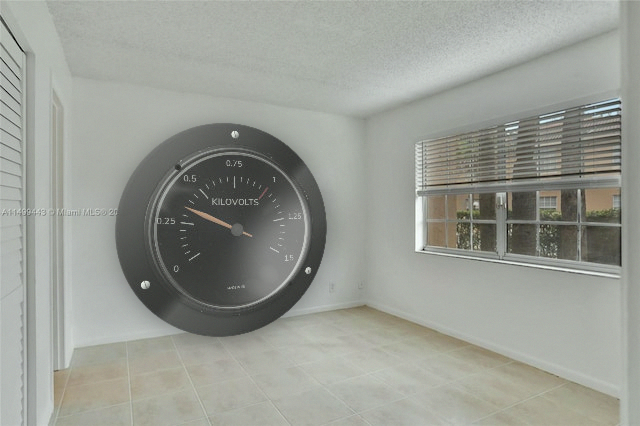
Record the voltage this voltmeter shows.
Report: 0.35 kV
